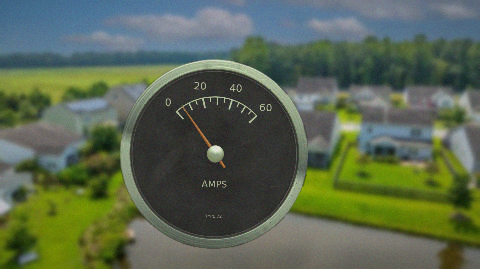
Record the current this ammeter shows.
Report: 5 A
